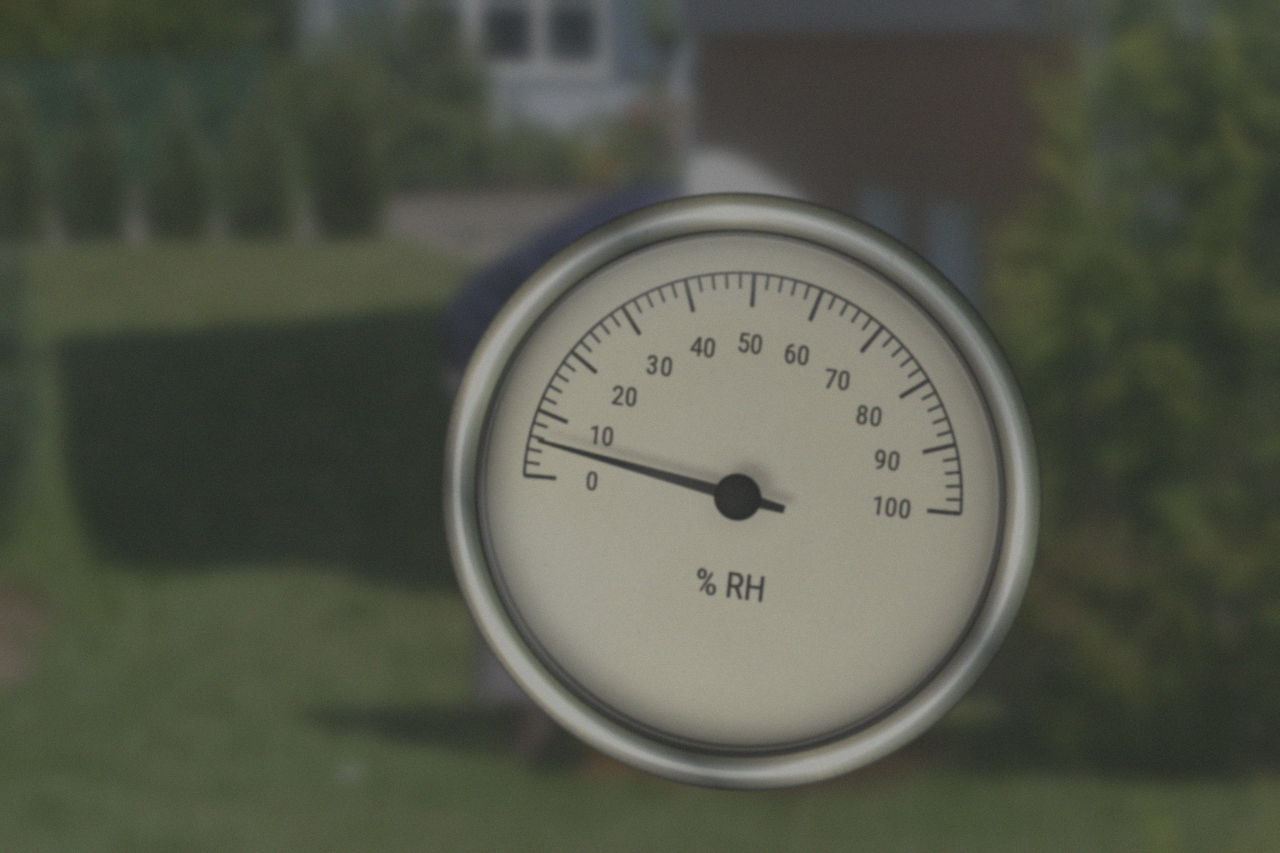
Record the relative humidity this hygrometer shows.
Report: 6 %
